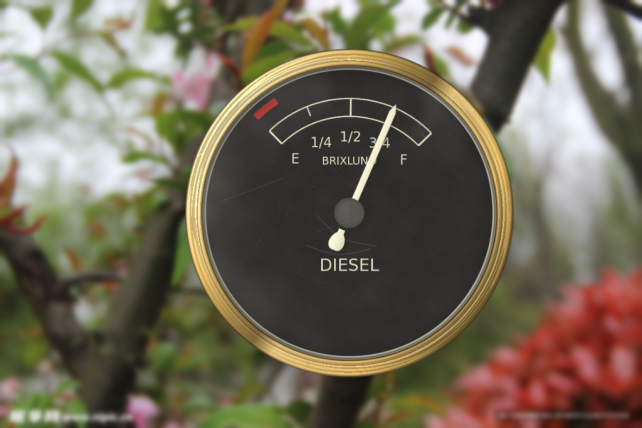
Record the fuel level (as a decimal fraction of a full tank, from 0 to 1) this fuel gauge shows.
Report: 0.75
